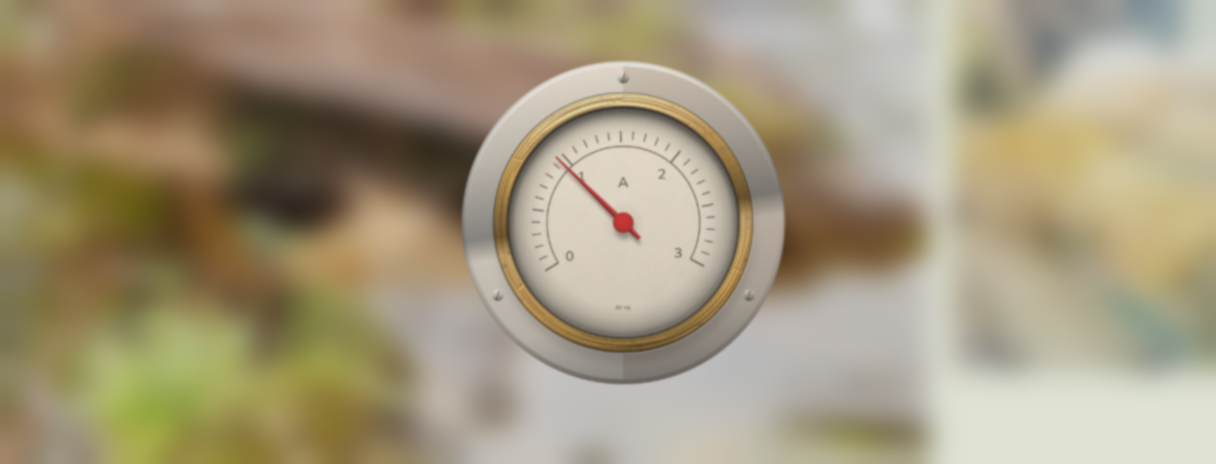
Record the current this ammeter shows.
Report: 0.95 A
